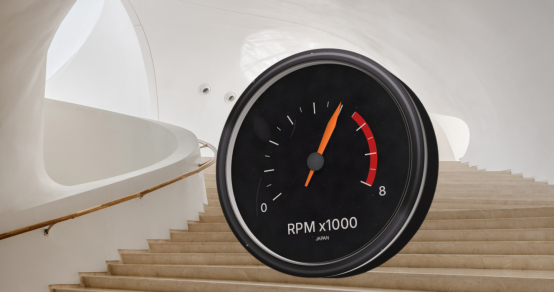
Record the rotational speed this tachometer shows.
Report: 5000 rpm
